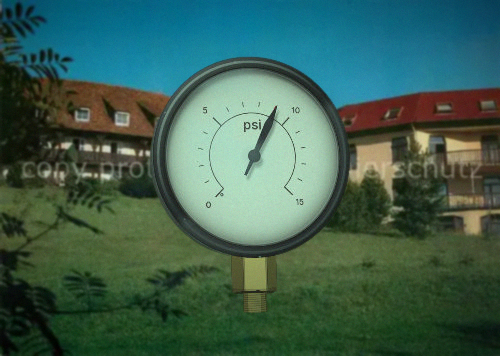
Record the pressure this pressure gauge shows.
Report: 9 psi
